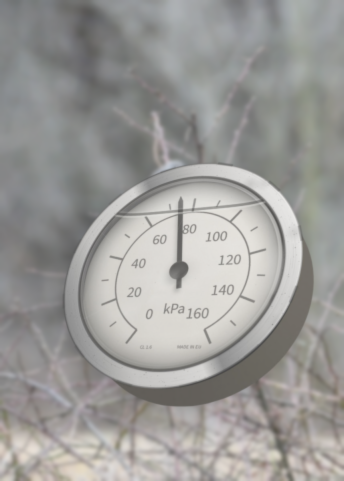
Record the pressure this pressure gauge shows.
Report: 75 kPa
